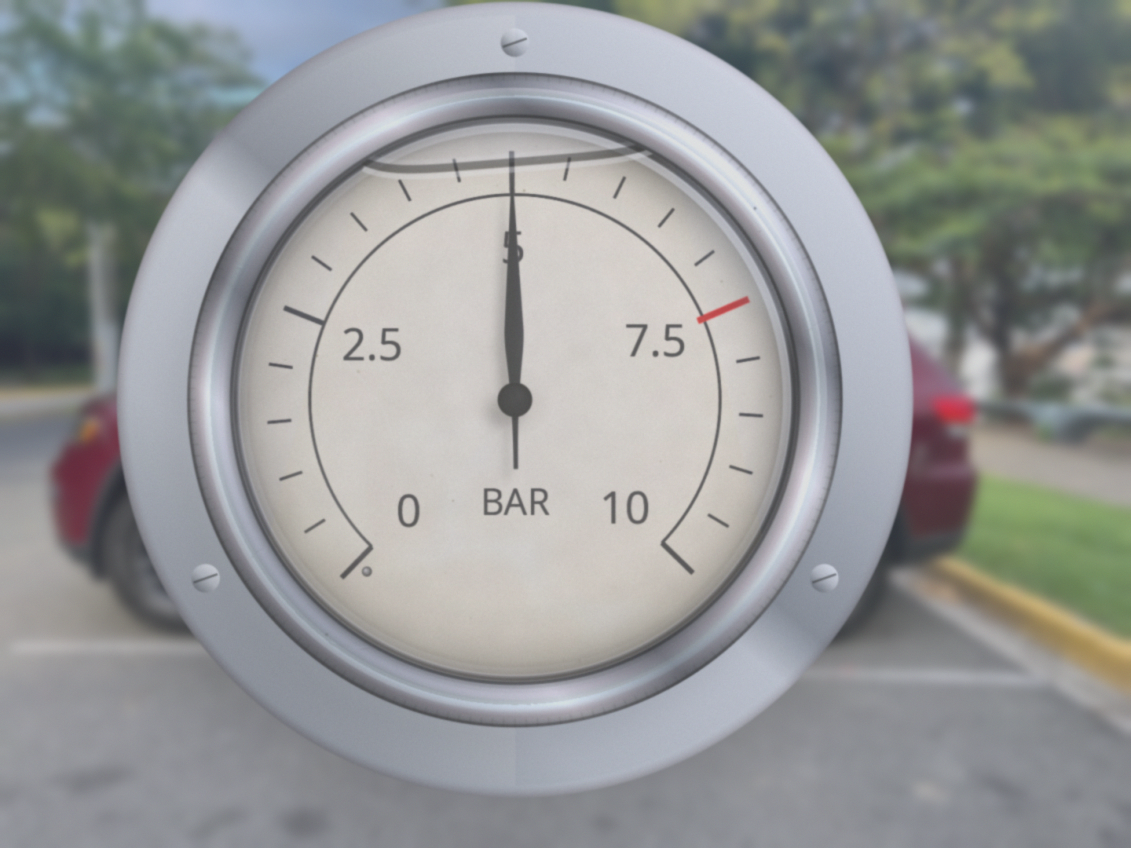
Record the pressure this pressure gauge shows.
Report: 5 bar
